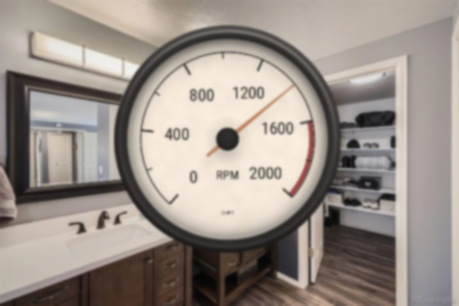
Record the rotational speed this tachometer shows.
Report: 1400 rpm
